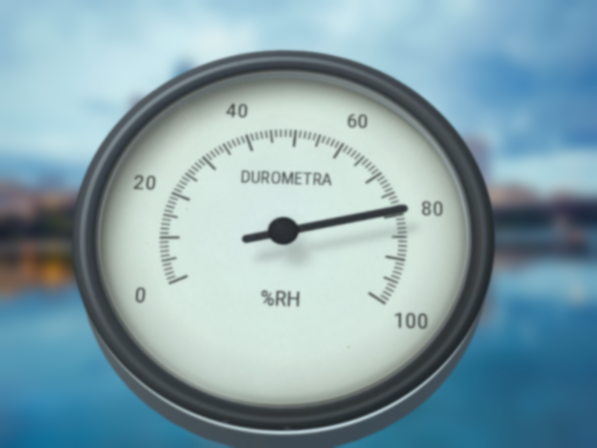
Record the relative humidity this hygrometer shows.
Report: 80 %
